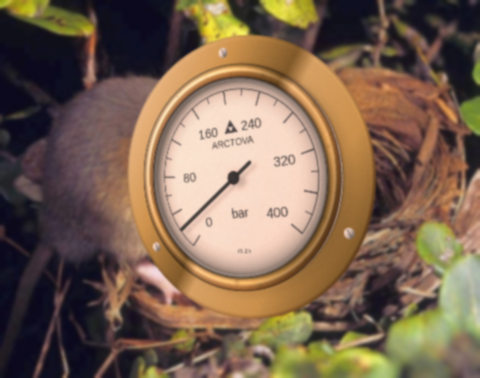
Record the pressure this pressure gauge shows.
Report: 20 bar
